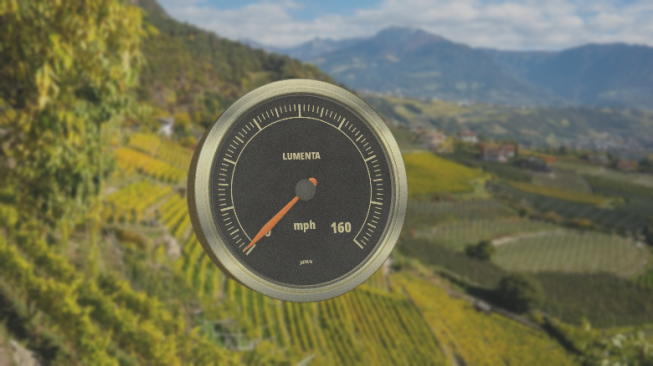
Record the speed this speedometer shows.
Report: 2 mph
